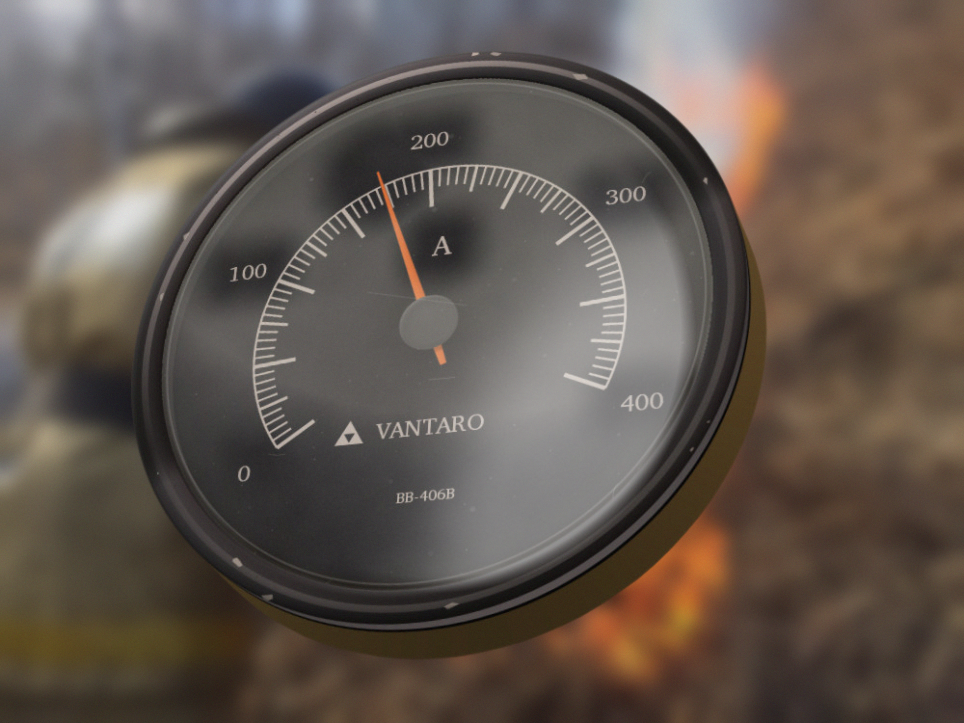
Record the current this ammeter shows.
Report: 175 A
